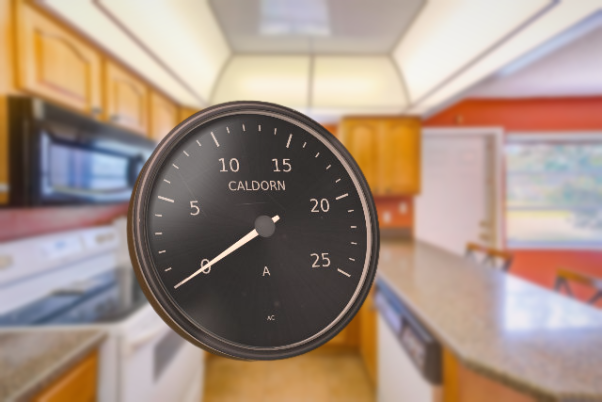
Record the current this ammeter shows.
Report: 0 A
